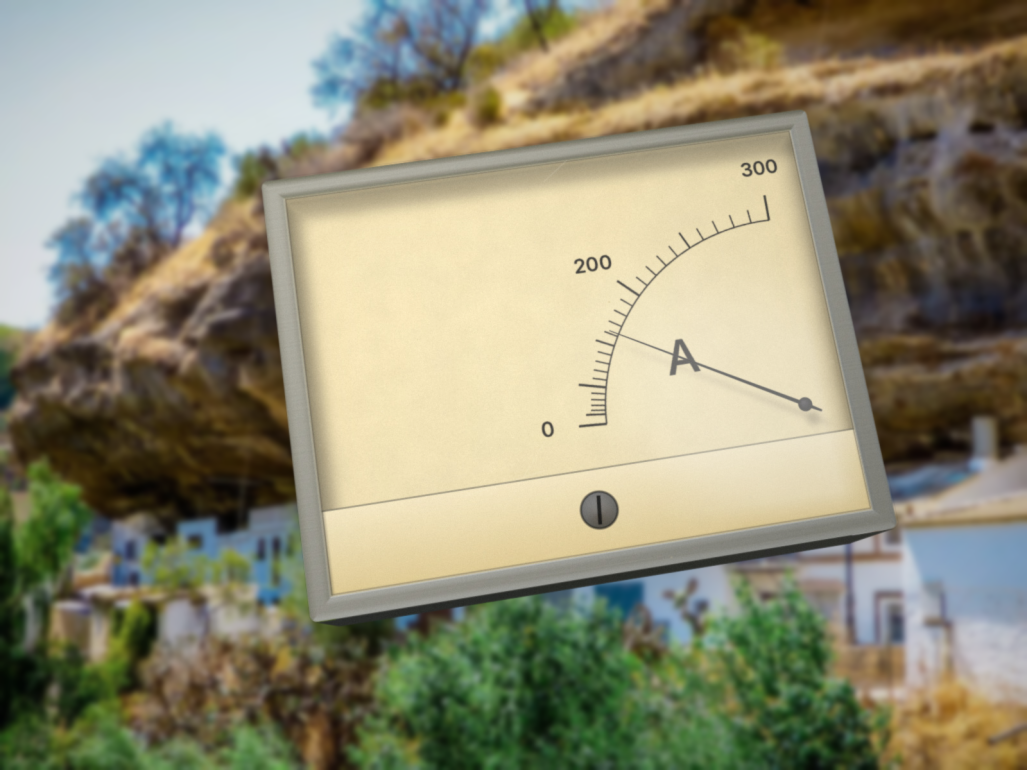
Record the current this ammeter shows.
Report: 160 A
